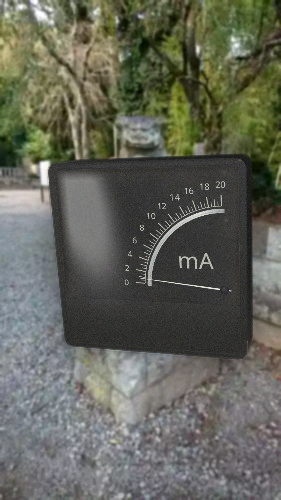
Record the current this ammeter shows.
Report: 1 mA
